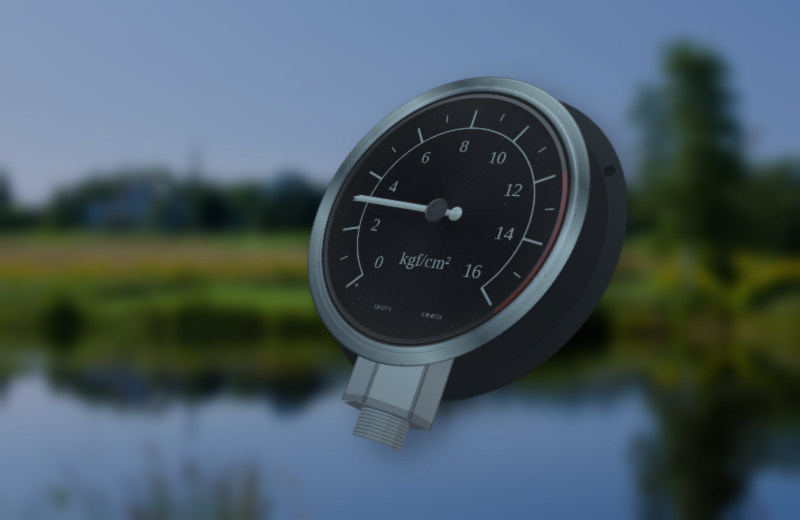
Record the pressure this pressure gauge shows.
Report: 3 kg/cm²
